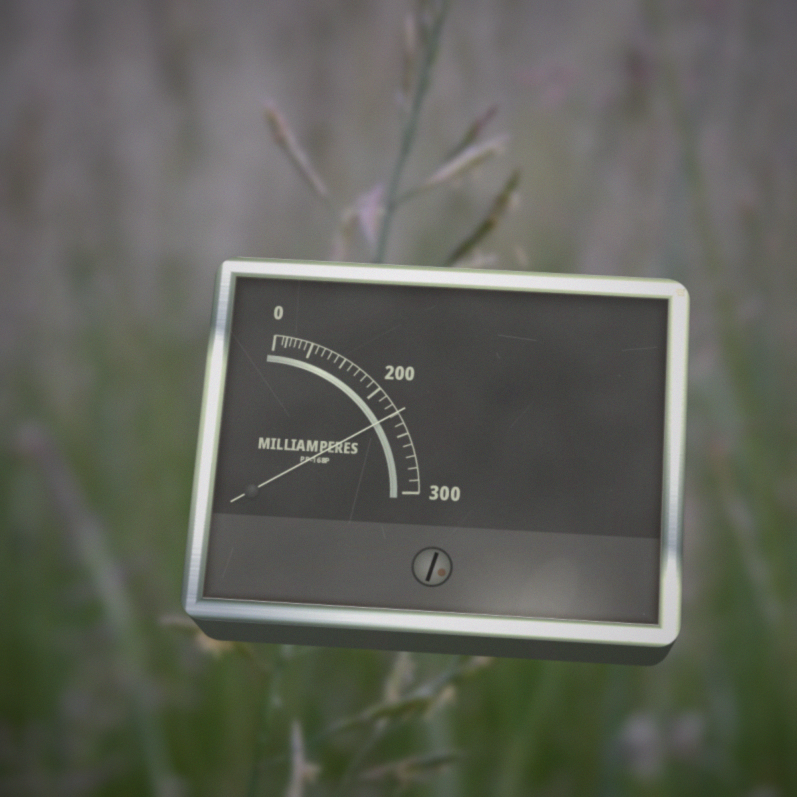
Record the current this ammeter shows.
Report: 230 mA
